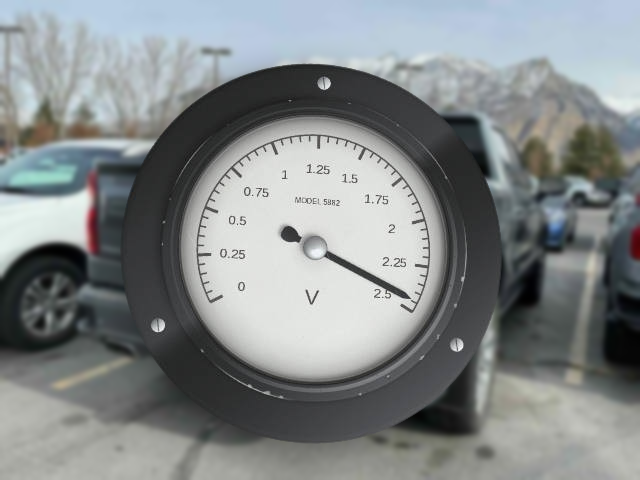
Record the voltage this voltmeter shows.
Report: 2.45 V
